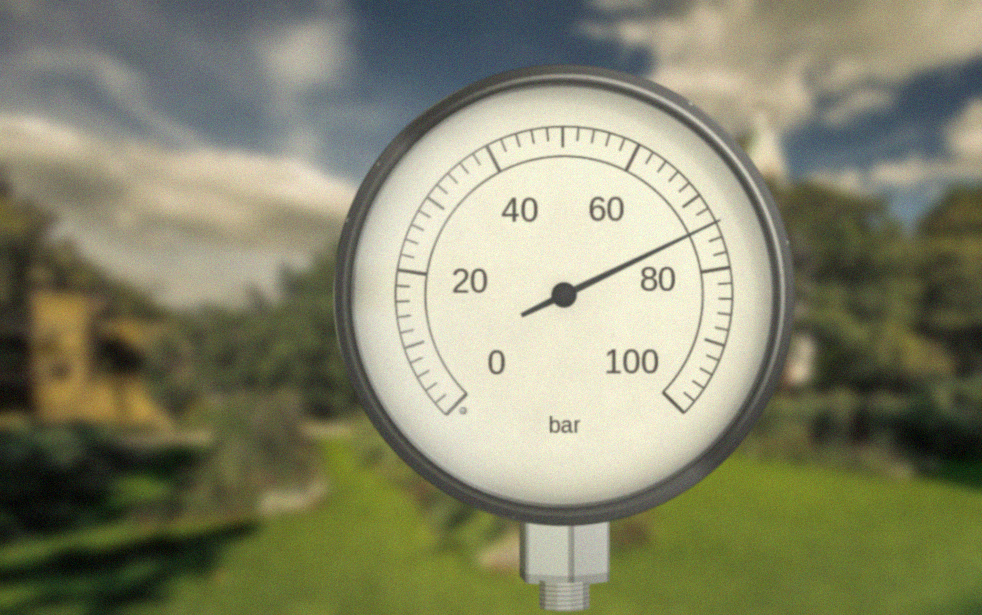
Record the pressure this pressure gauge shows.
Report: 74 bar
